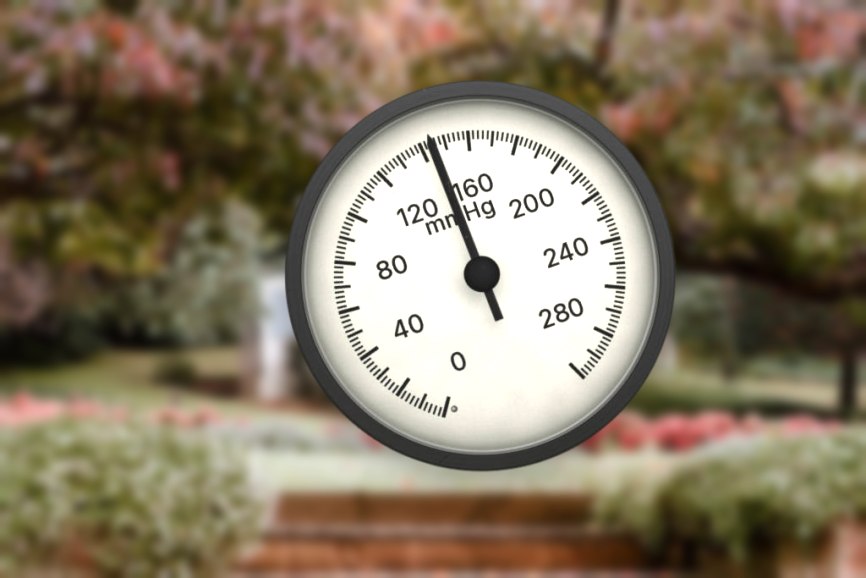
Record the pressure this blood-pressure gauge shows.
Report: 144 mmHg
